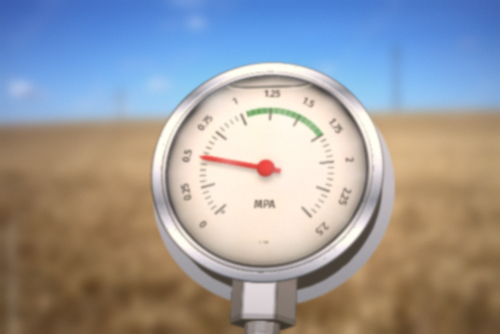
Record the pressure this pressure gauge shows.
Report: 0.5 MPa
